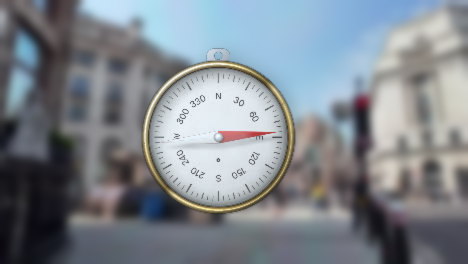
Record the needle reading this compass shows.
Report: 85 °
